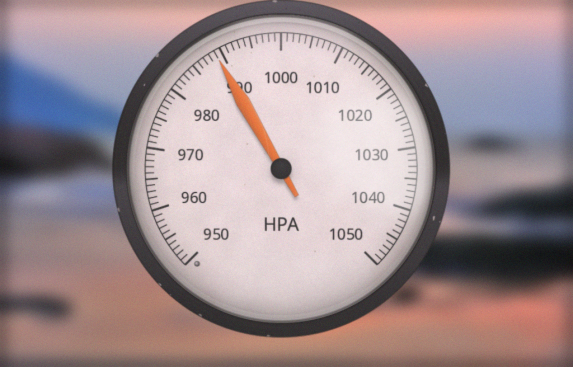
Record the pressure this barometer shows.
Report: 989 hPa
